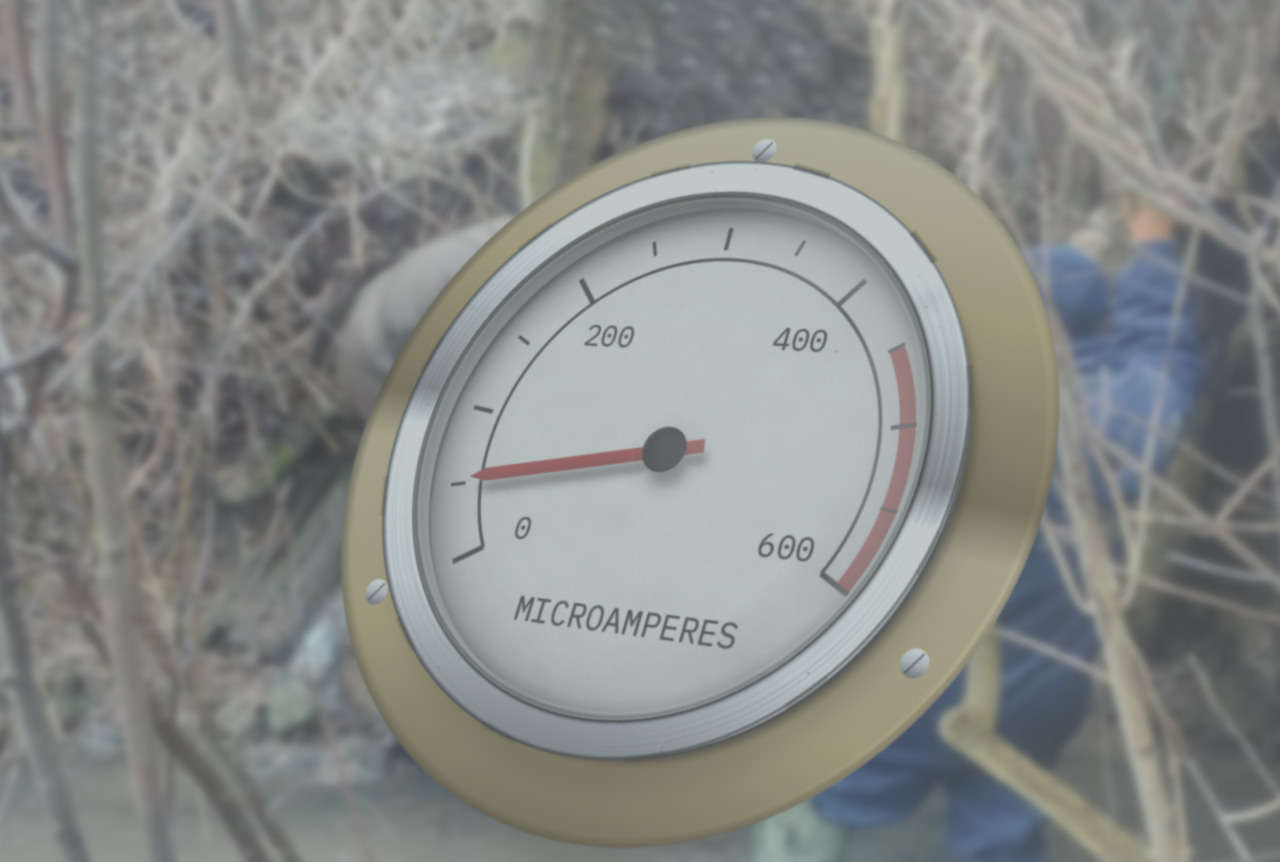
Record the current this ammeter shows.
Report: 50 µA
